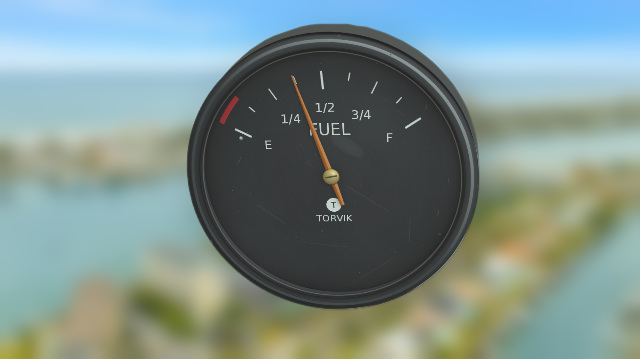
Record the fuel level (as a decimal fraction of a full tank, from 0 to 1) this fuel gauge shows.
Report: 0.375
